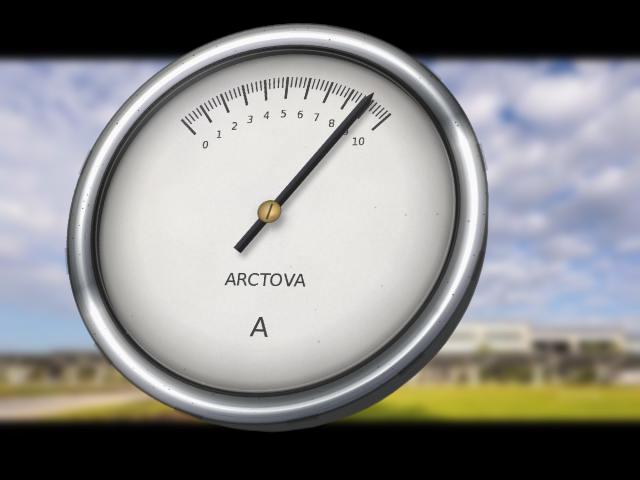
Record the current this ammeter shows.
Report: 9 A
